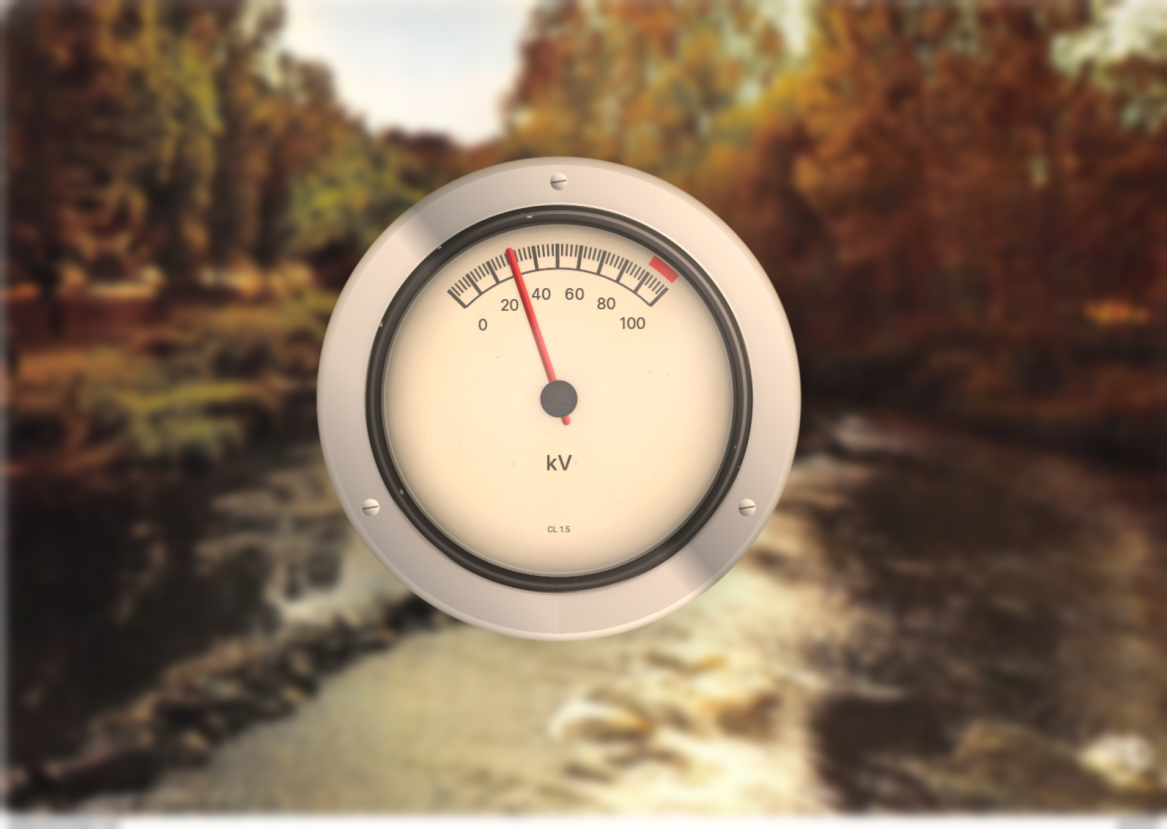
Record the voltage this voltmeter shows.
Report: 30 kV
